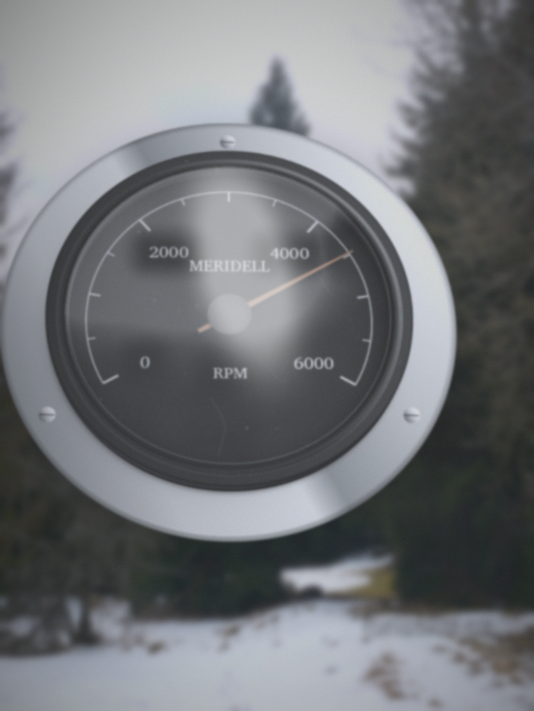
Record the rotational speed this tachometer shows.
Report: 4500 rpm
